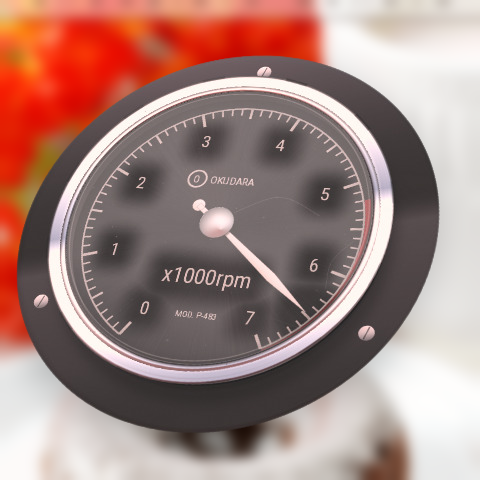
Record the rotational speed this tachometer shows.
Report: 6500 rpm
